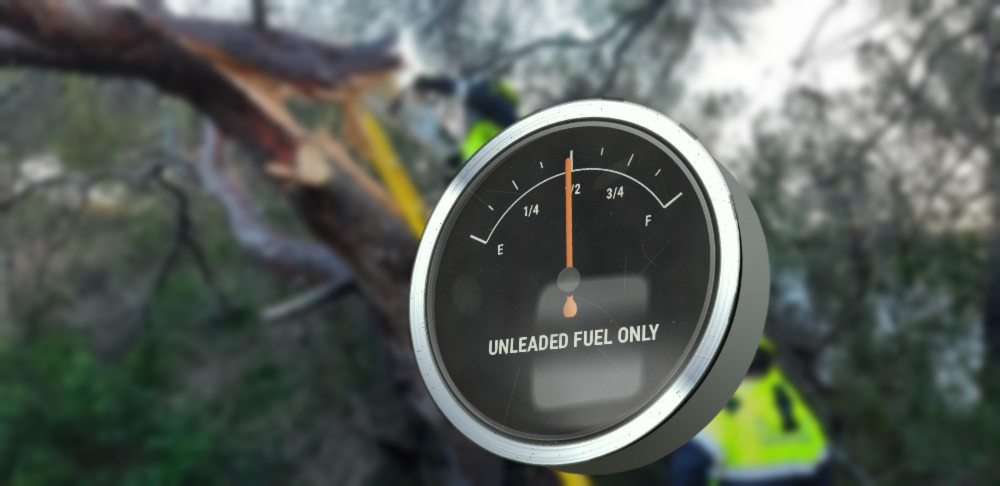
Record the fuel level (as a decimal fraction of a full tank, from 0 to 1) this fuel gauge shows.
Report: 0.5
